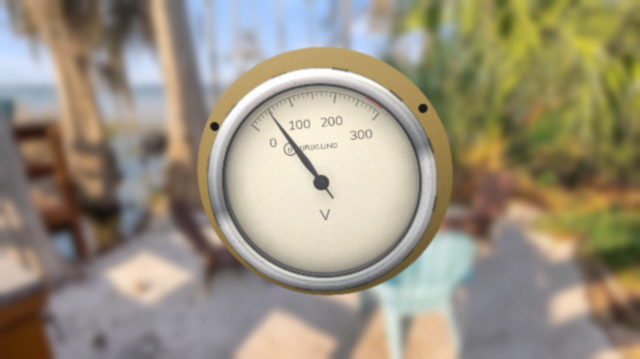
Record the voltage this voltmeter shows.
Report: 50 V
